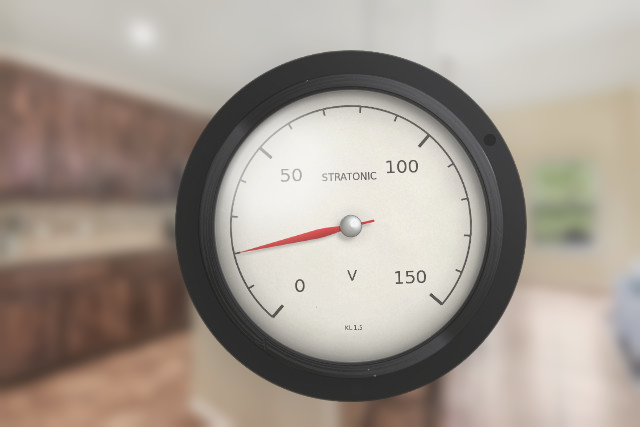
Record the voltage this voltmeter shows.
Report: 20 V
